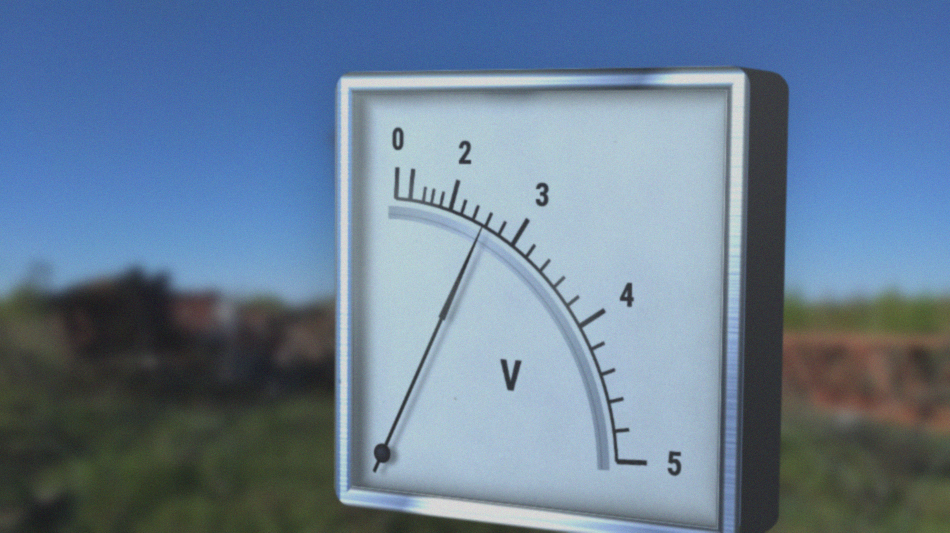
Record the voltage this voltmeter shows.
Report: 2.6 V
